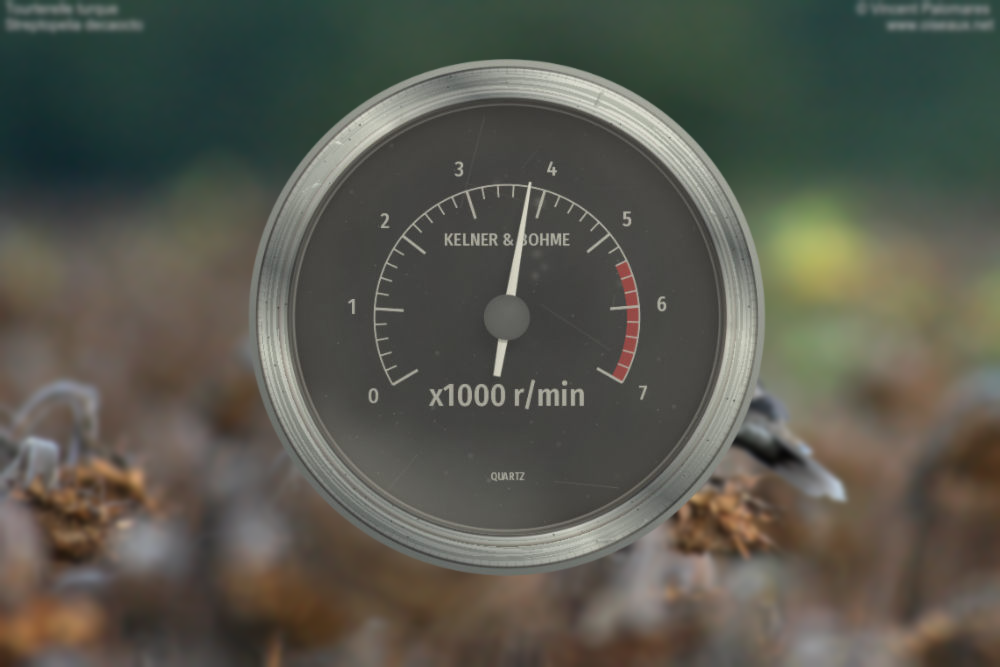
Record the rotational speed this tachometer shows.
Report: 3800 rpm
